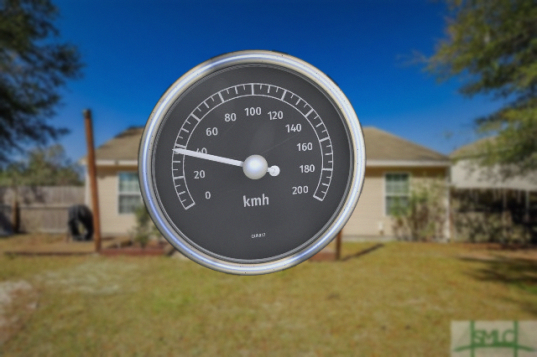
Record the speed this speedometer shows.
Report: 37.5 km/h
